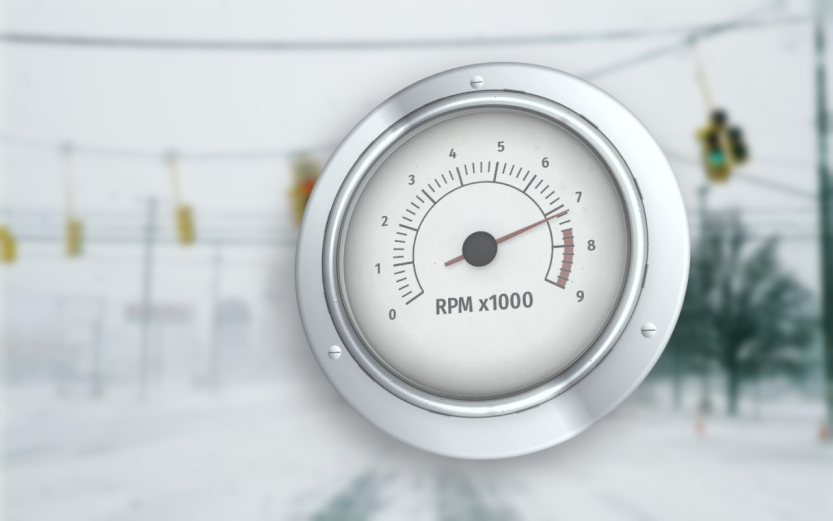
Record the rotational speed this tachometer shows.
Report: 7200 rpm
